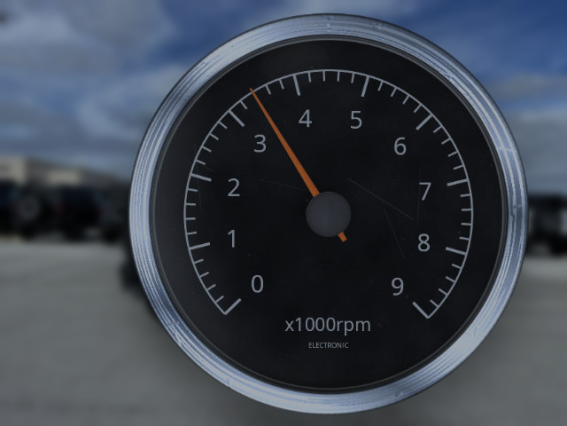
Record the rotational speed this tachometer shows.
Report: 3400 rpm
